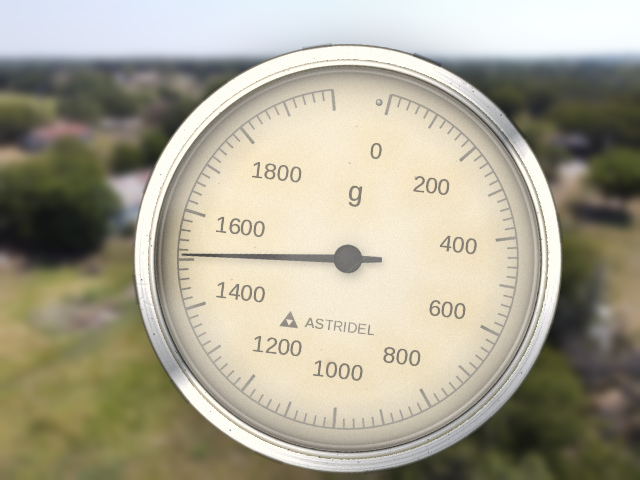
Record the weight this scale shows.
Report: 1510 g
